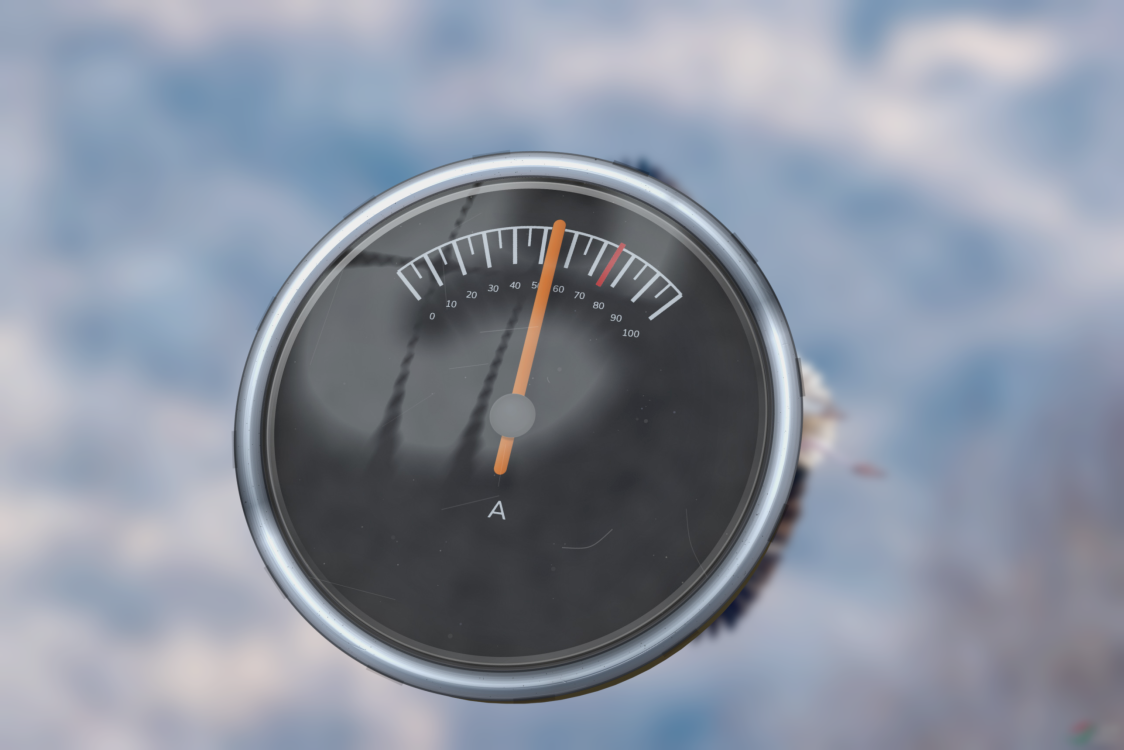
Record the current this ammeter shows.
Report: 55 A
